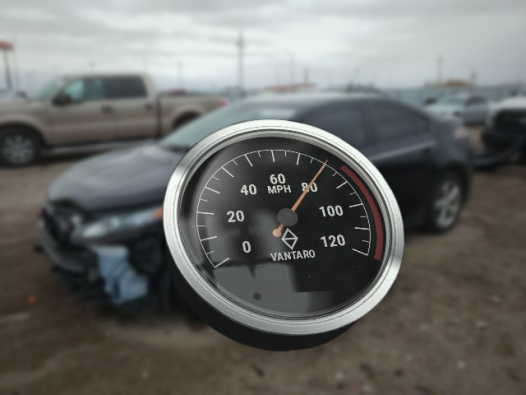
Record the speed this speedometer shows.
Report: 80 mph
